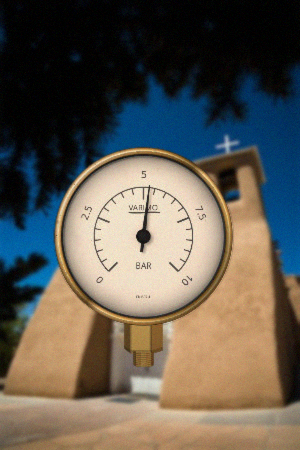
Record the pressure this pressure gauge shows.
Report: 5.25 bar
